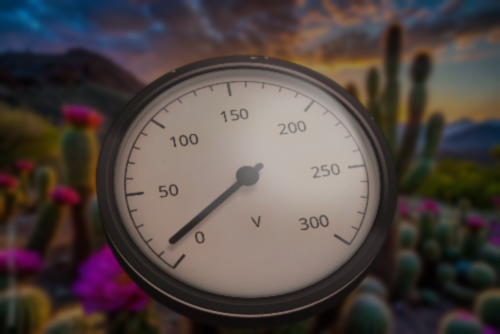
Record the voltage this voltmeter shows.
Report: 10 V
